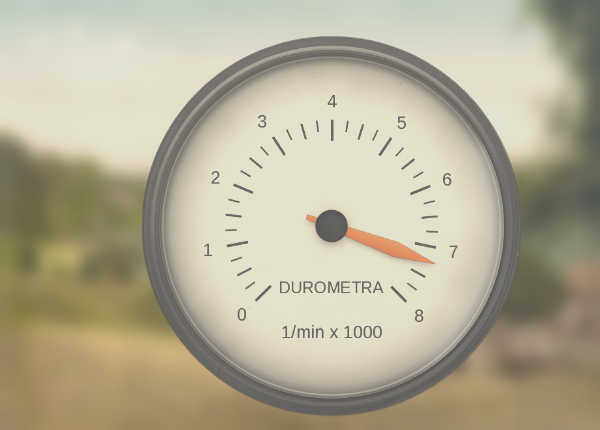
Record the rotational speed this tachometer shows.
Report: 7250 rpm
